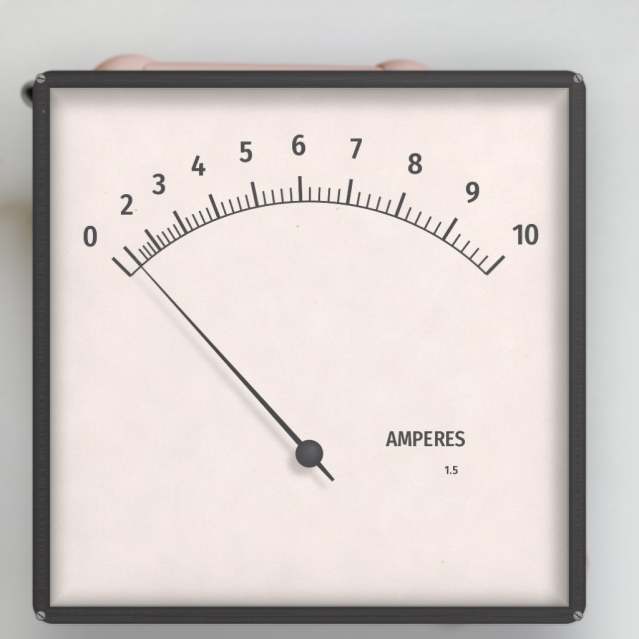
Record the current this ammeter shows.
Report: 1 A
